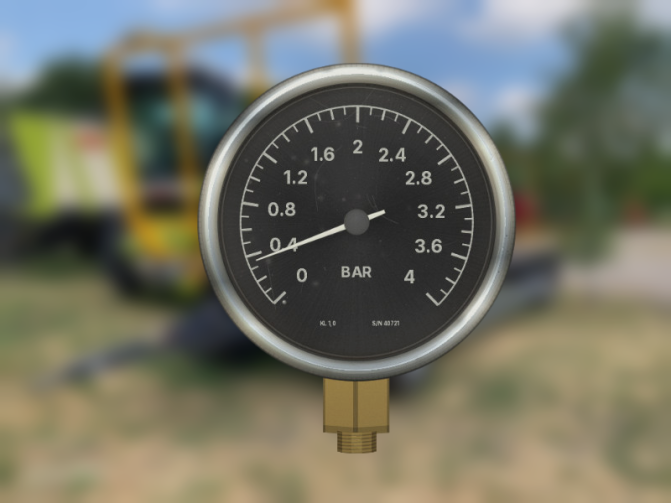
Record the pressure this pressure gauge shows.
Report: 0.35 bar
